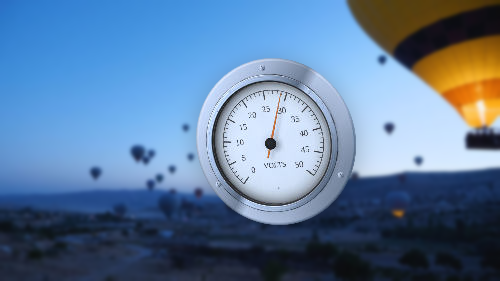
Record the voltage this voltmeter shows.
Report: 29 V
